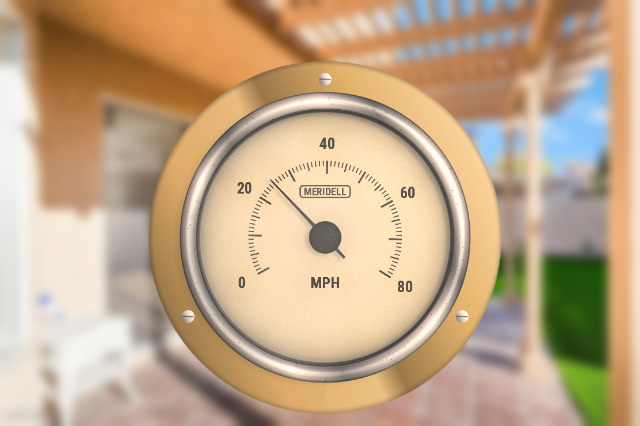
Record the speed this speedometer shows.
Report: 25 mph
